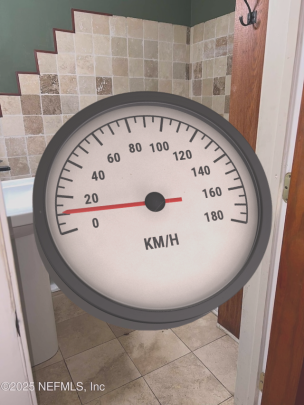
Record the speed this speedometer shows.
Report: 10 km/h
